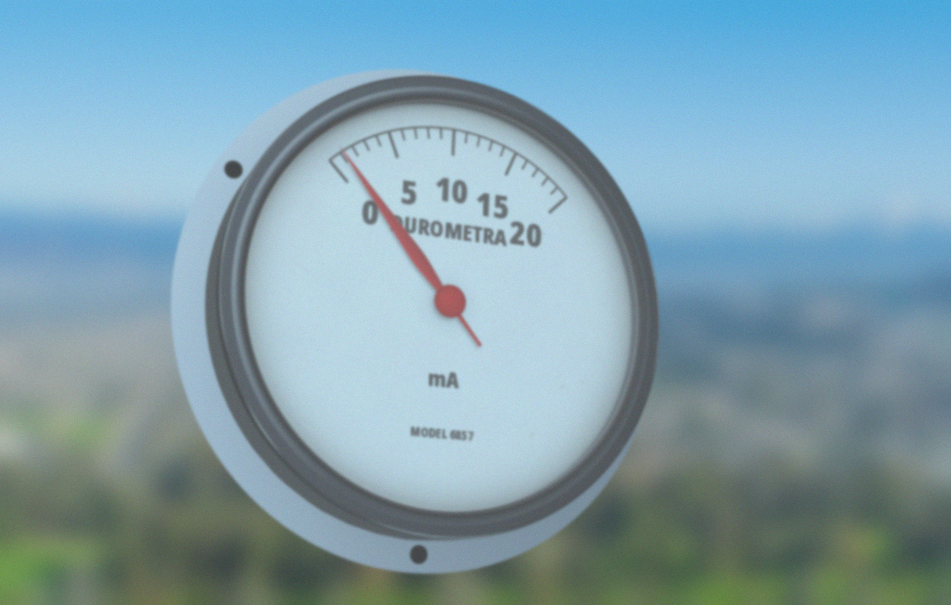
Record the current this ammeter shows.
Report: 1 mA
